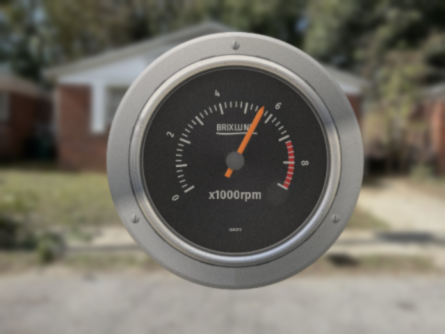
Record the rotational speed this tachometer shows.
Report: 5600 rpm
